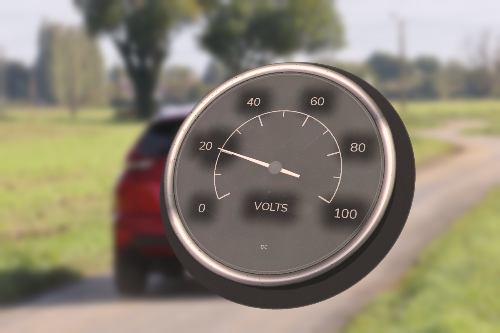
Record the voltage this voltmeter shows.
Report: 20 V
